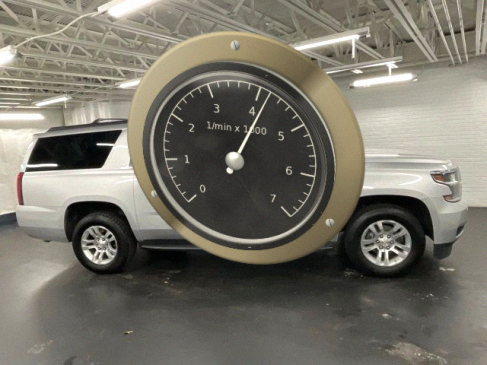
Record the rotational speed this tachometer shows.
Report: 4200 rpm
